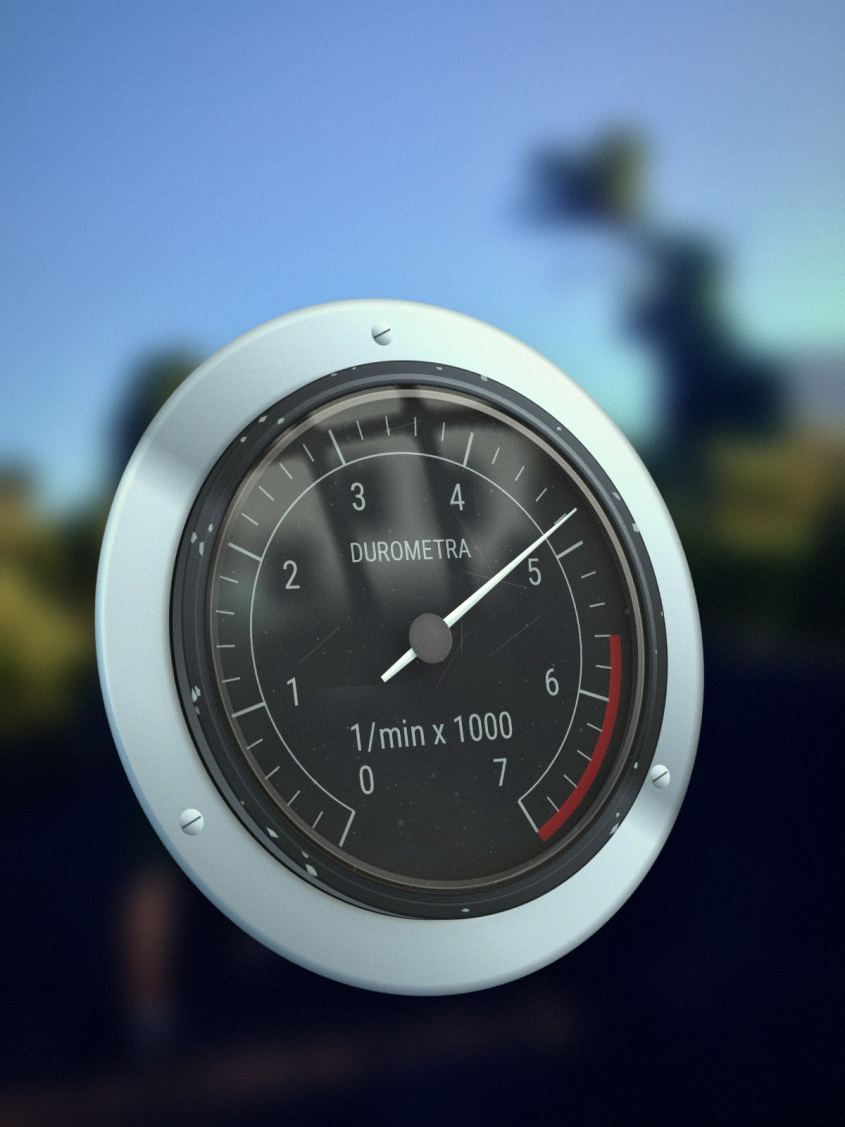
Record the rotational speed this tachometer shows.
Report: 4800 rpm
